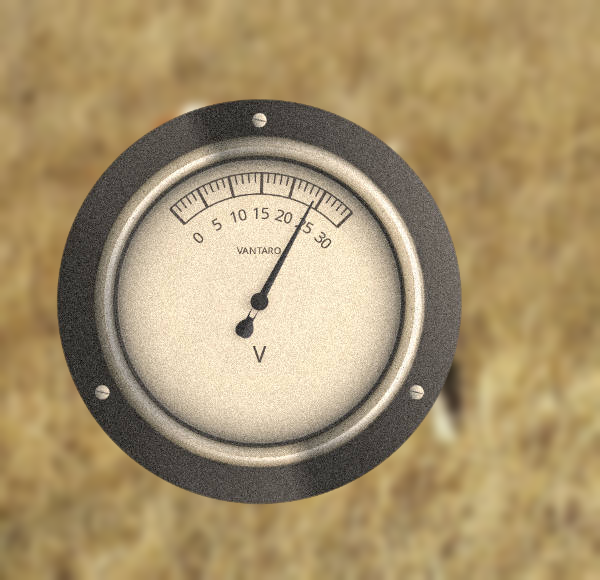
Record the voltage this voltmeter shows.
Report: 24 V
